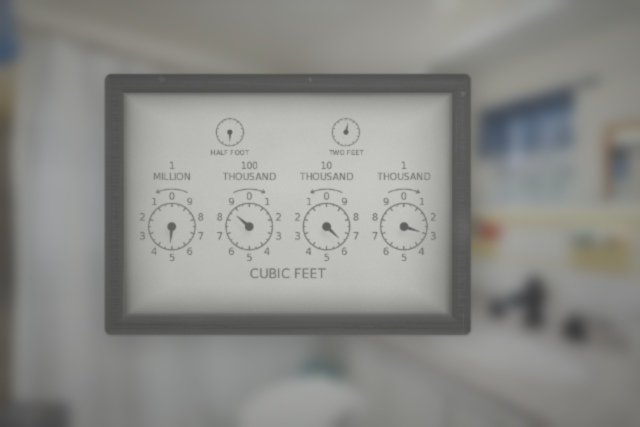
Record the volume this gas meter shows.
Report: 486300 ft³
